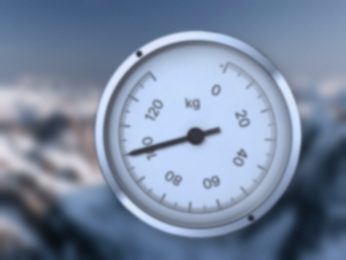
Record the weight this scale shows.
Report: 100 kg
